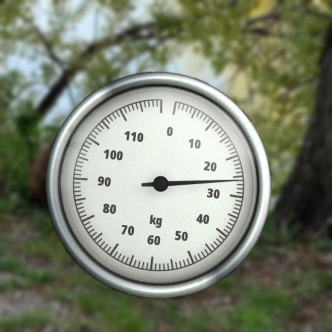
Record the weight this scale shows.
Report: 26 kg
